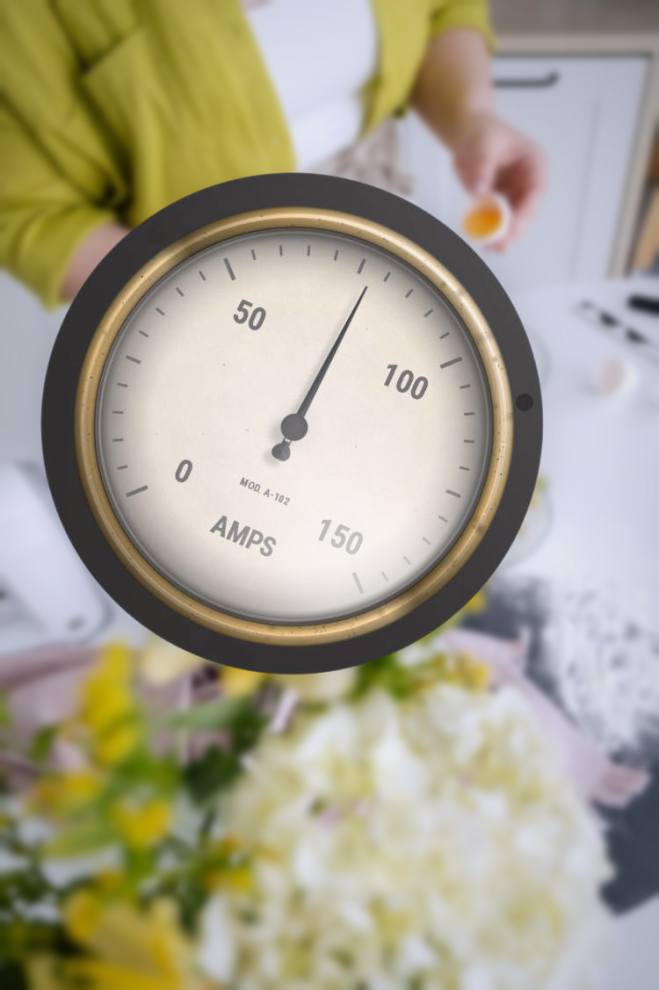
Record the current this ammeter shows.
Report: 77.5 A
